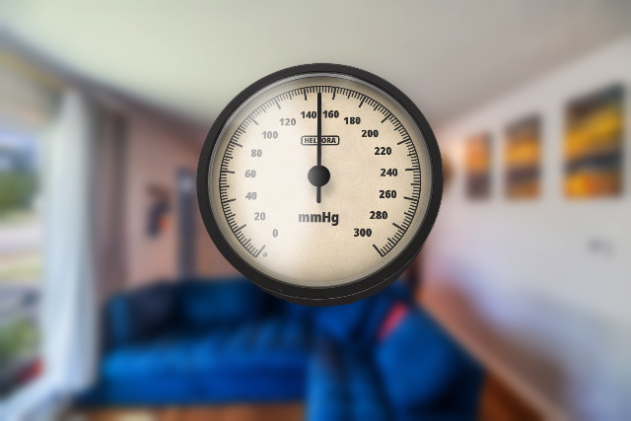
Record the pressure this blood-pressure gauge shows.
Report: 150 mmHg
